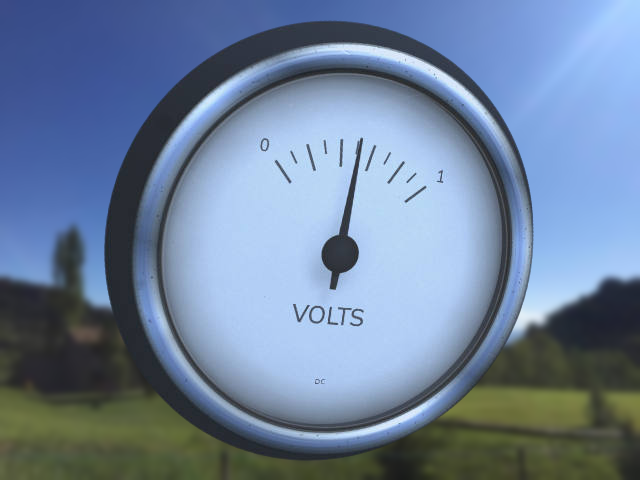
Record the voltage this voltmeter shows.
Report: 0.5 V
